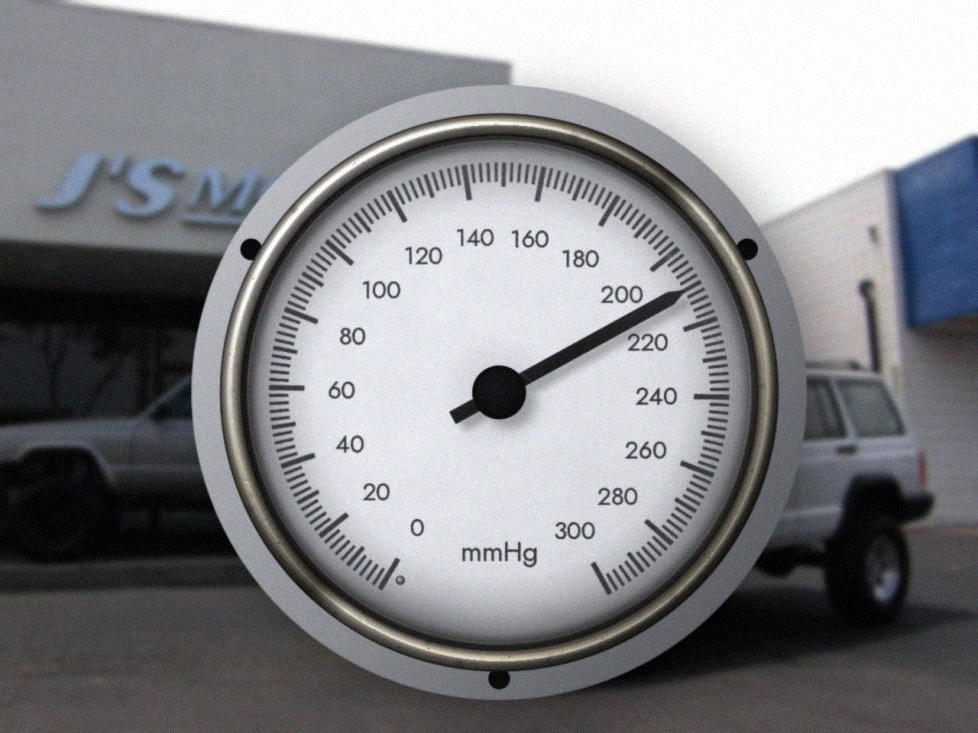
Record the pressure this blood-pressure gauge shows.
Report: 210 mmHg
